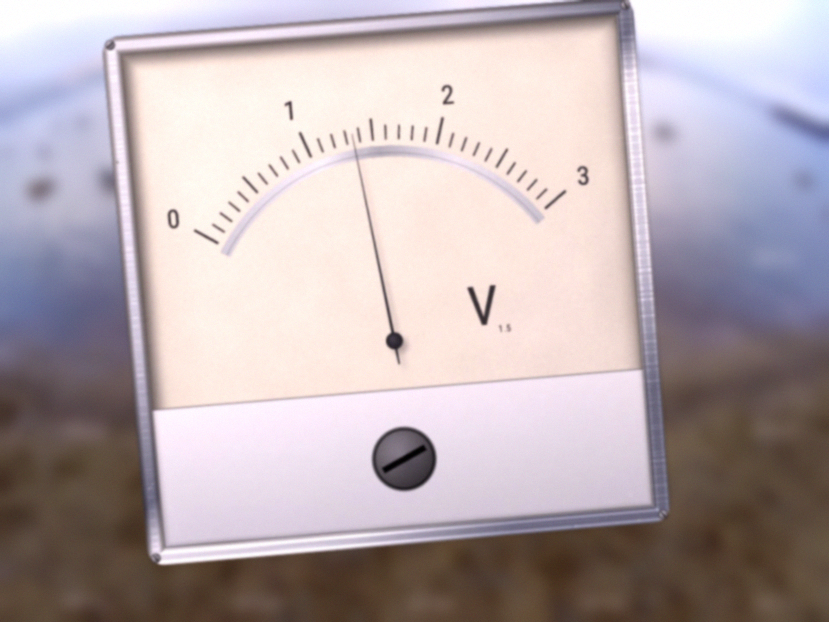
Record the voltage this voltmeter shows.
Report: 1.35 V
